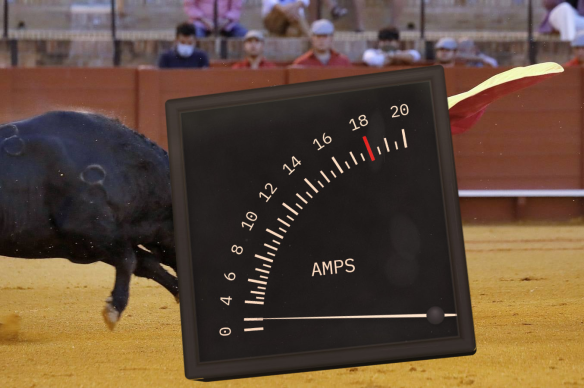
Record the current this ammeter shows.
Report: 2 A
